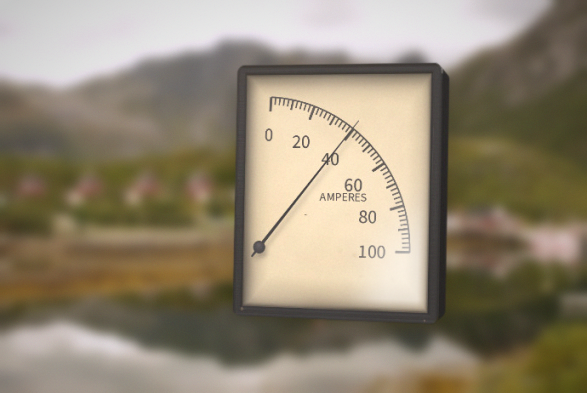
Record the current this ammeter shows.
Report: 40 A
